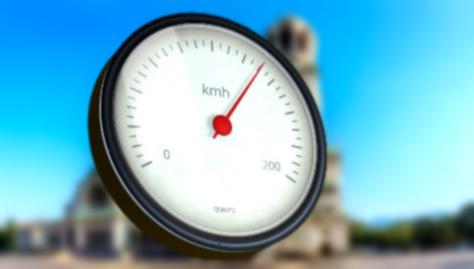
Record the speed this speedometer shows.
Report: 130 km/h
